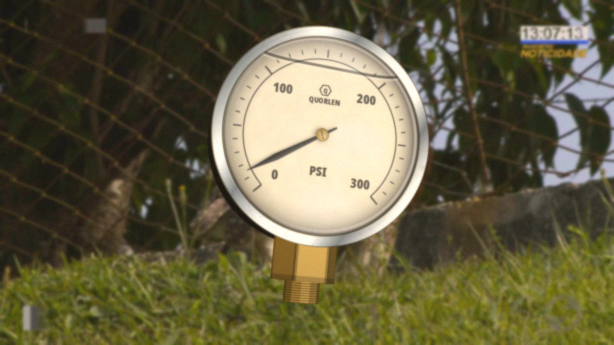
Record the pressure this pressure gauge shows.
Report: 15 psi
